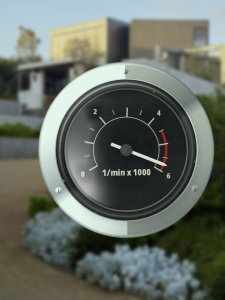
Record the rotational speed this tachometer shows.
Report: 5750 rpm
